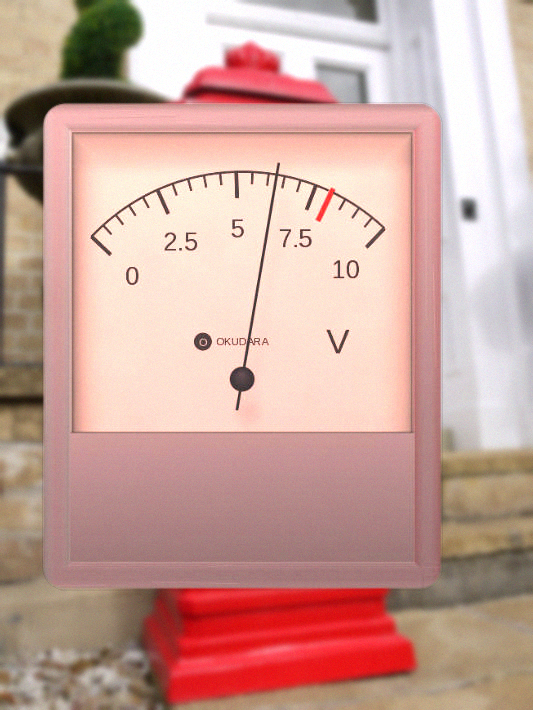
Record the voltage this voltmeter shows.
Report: 6.25 V
